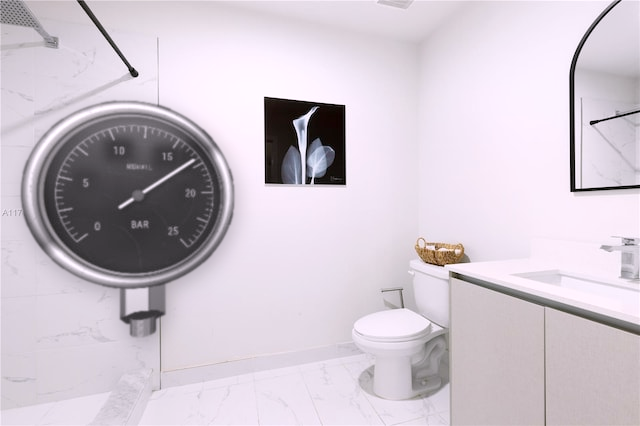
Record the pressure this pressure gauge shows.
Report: 17 bar
